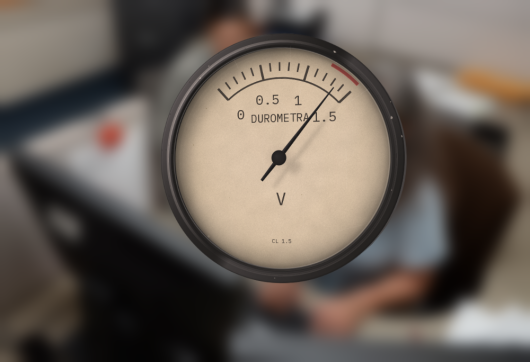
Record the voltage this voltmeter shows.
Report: 1.35 V
